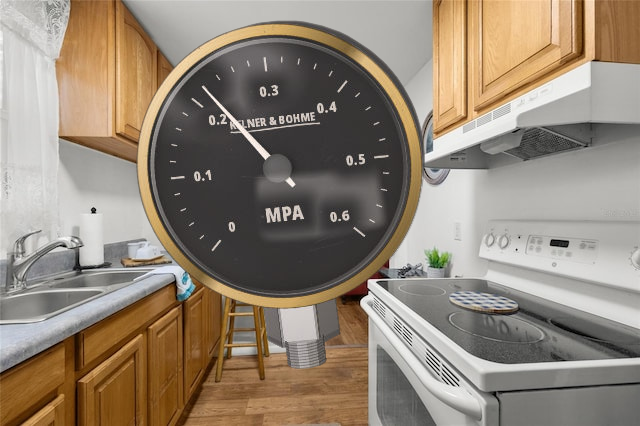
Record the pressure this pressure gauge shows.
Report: 0.22 MPa
